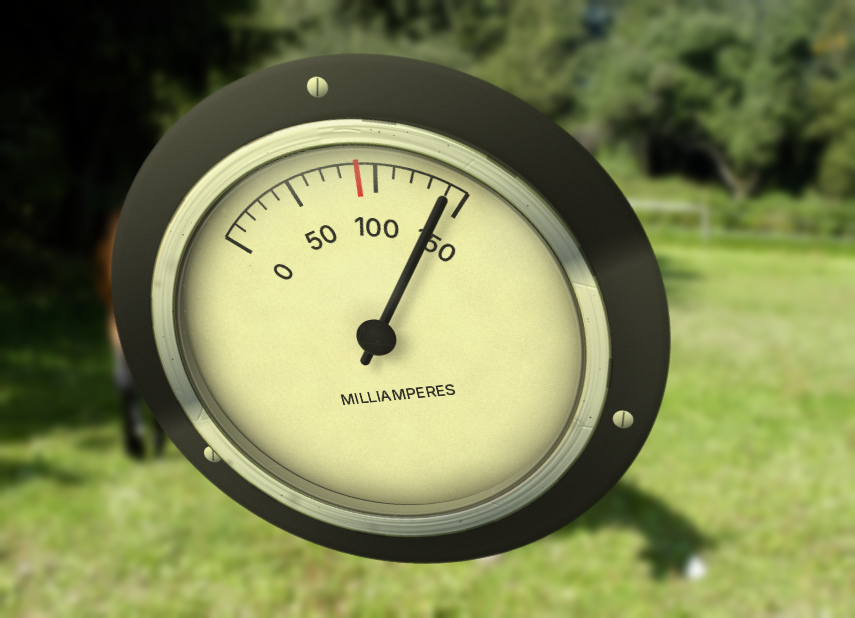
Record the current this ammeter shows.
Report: 140 mA
